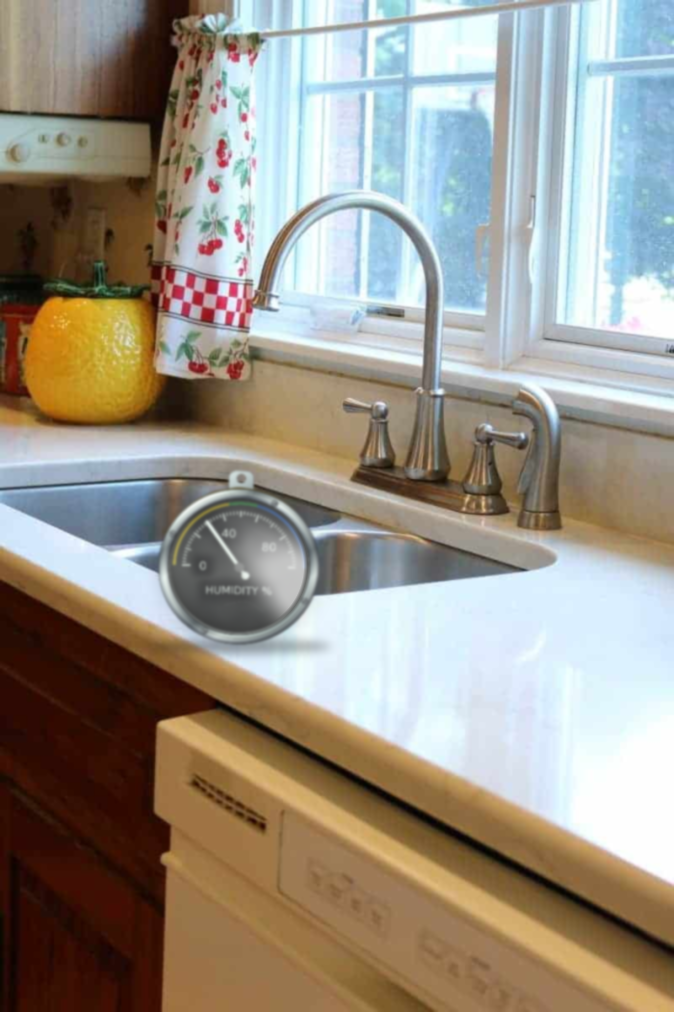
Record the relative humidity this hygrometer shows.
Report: 30 %
